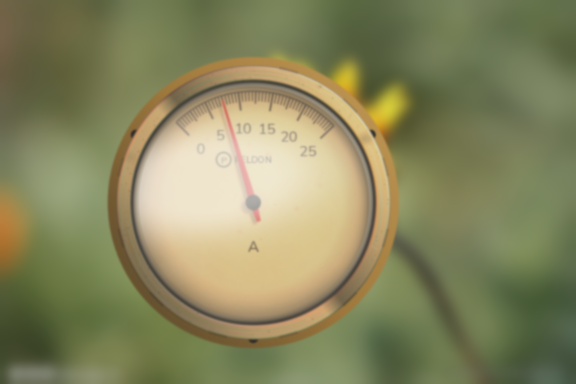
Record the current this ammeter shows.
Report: 7.5 A
